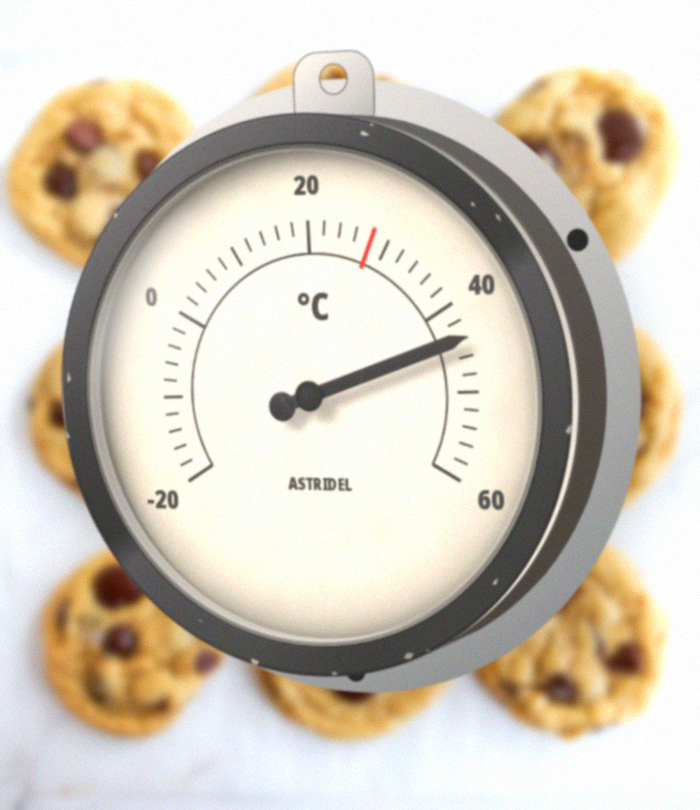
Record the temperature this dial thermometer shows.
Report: 44 °C
